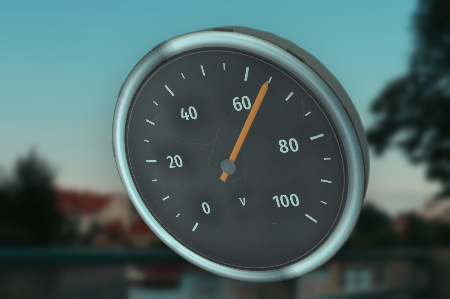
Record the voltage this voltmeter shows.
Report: 65 V
